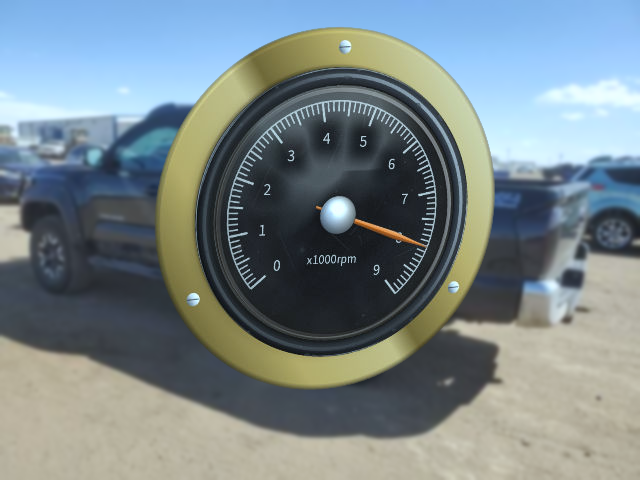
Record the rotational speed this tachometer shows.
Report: 8000 rpm
